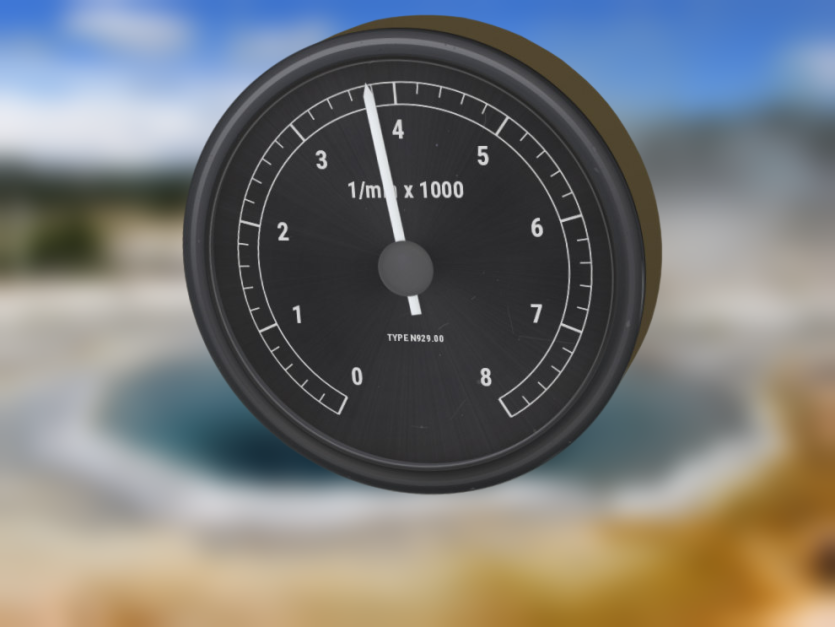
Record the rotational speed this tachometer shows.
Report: 3800 rpm
